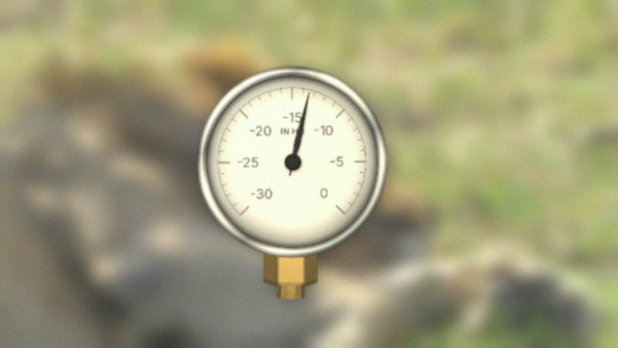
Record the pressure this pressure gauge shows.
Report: -13.5 inHg
